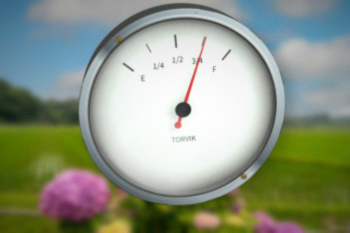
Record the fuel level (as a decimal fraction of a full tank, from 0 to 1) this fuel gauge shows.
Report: 0.75
